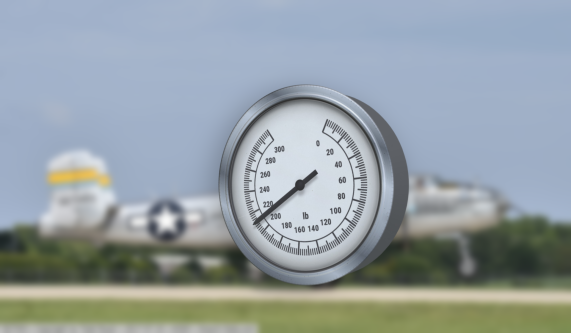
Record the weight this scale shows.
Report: 210 lb
